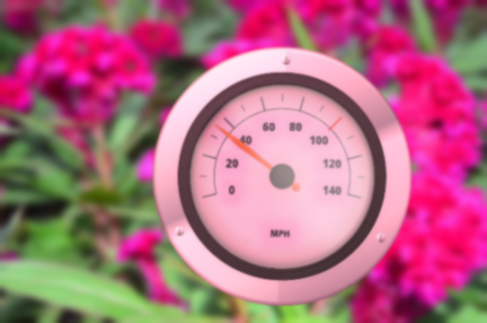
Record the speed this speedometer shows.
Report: 35 mph
